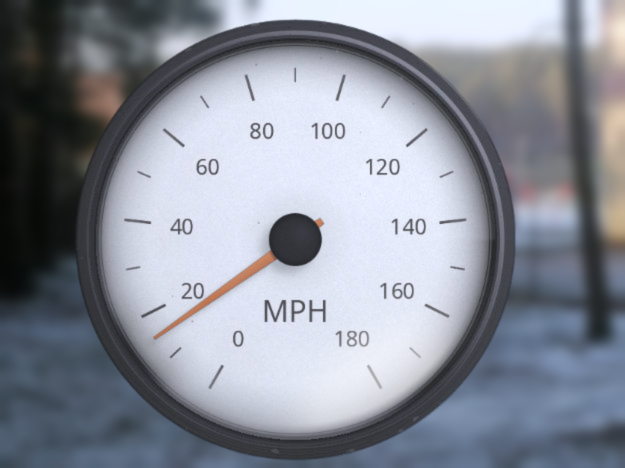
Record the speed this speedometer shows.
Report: 15 mph
